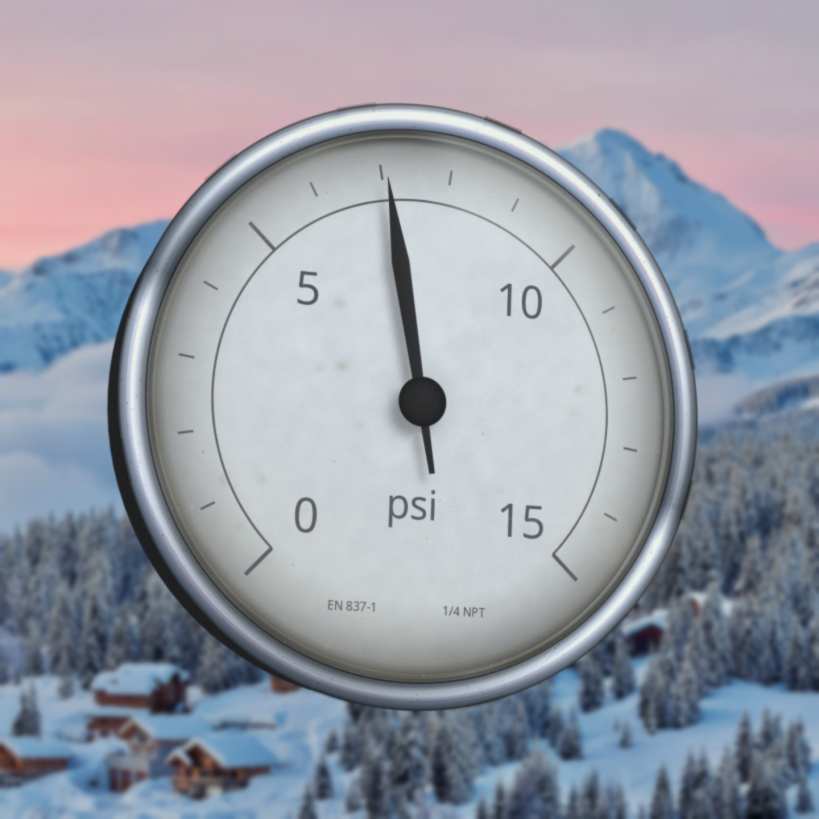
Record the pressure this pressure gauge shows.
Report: 7 psi
